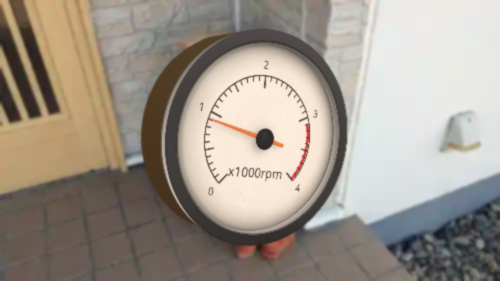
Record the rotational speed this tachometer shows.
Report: 900 rpm
